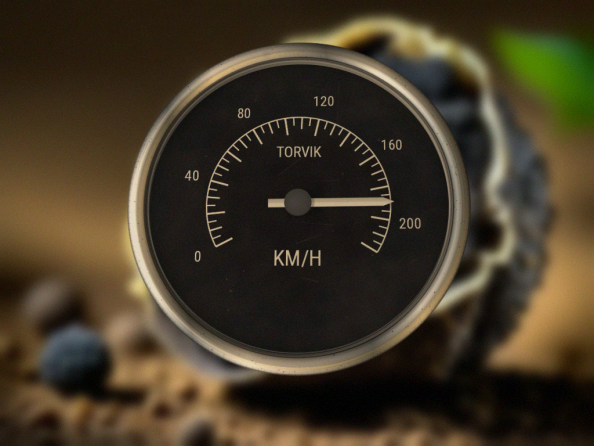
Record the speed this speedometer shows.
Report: 190 km/h
